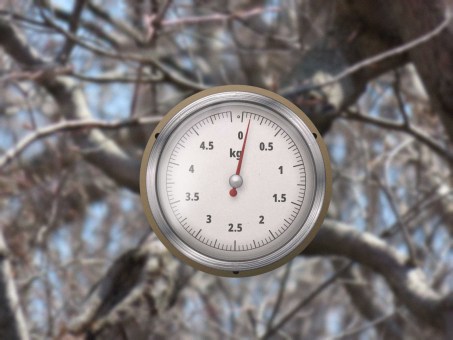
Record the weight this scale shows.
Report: 0.1 kg
